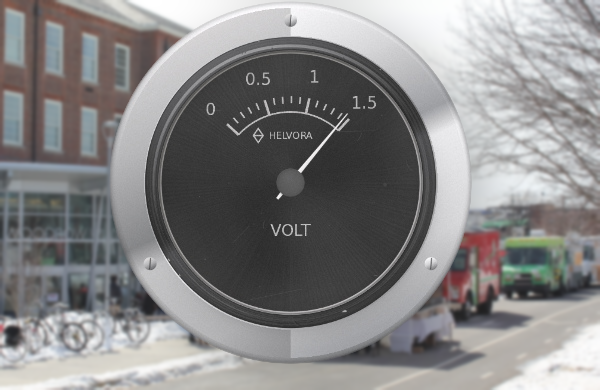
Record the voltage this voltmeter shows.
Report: 1.45 V
